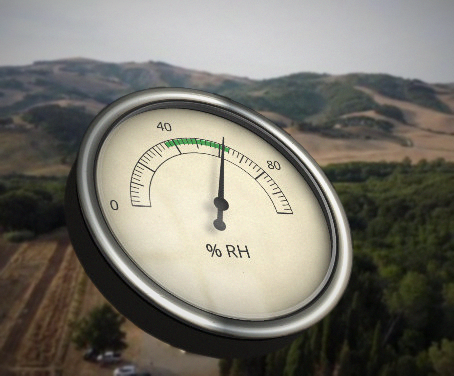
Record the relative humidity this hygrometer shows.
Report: 60 %
